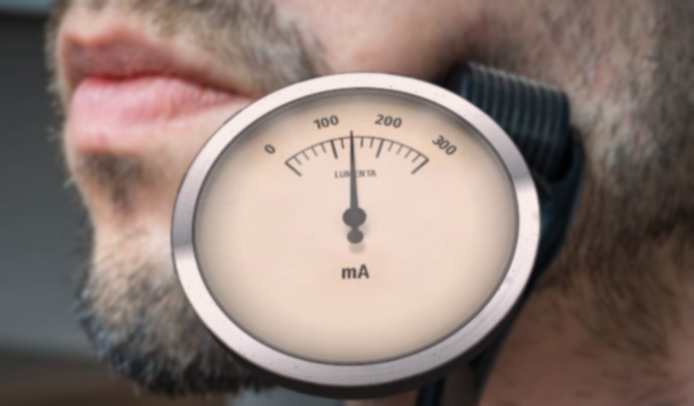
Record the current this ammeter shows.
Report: 140 mA
